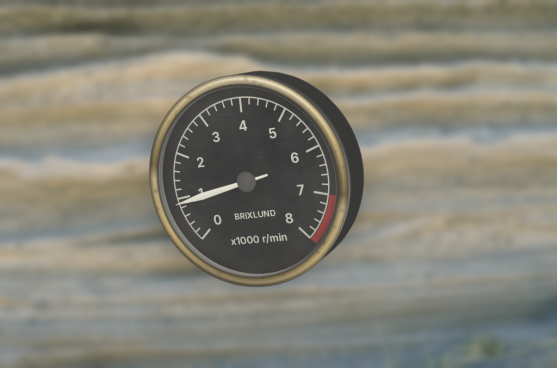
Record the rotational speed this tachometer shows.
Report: 900 rpm
